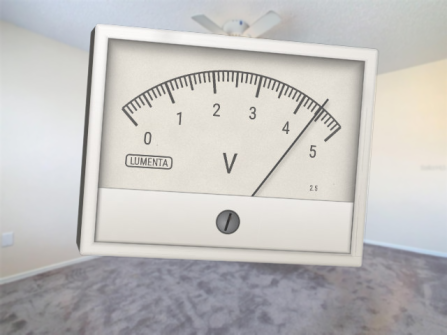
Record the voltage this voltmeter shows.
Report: 4.4 V
